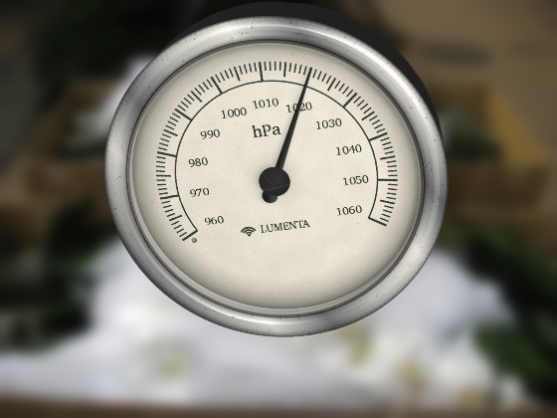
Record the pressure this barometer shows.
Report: 1020 hPa
